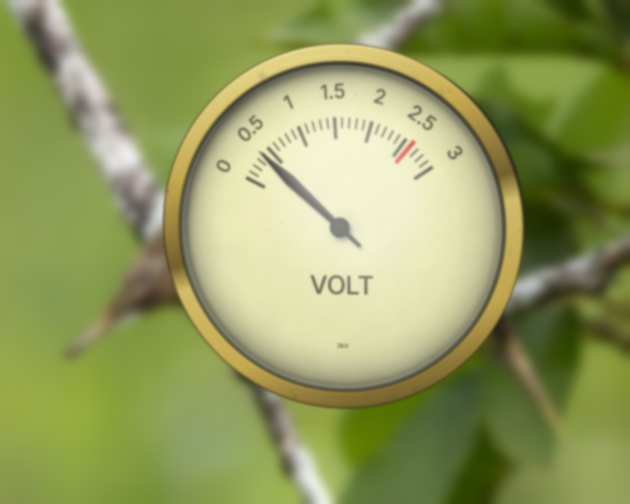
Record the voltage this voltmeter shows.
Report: 0.4 V
